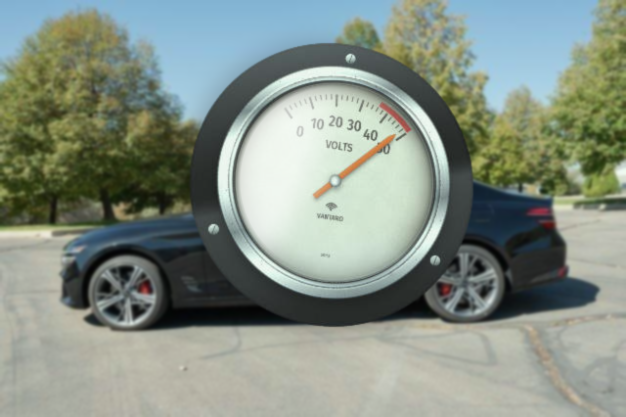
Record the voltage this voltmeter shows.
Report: 48 V
